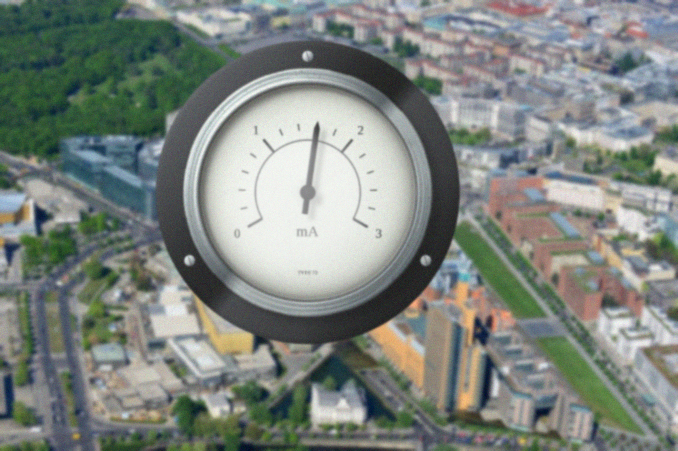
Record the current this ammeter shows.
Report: 1.6 mA
